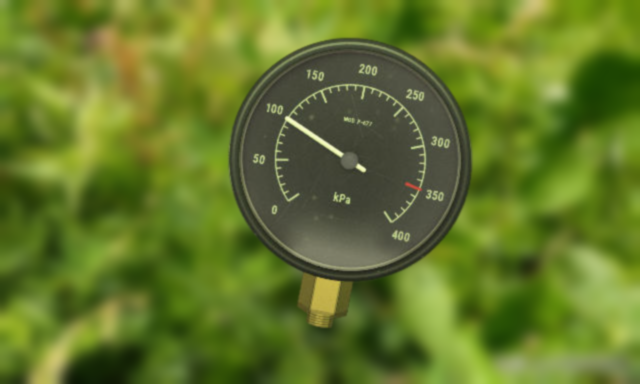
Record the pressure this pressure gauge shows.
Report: 100 kPa
